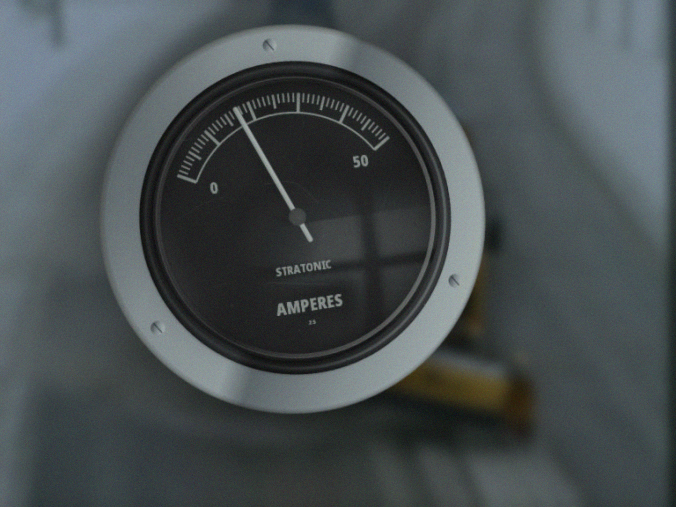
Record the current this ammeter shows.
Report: 17 A
